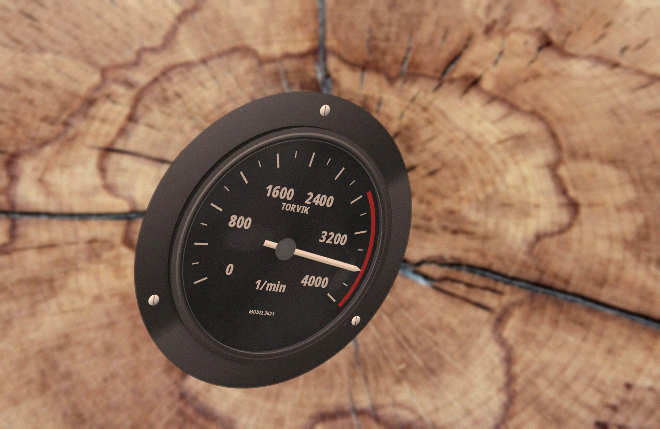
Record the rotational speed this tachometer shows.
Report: 3600 rpm
